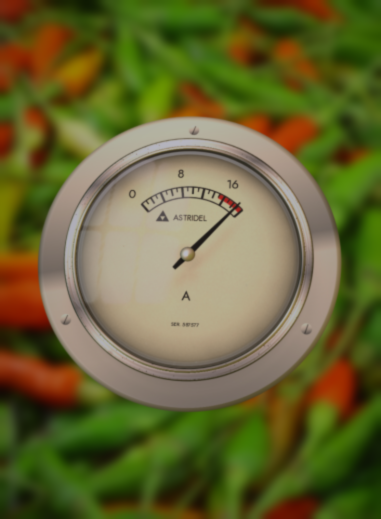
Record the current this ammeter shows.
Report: 19 A
